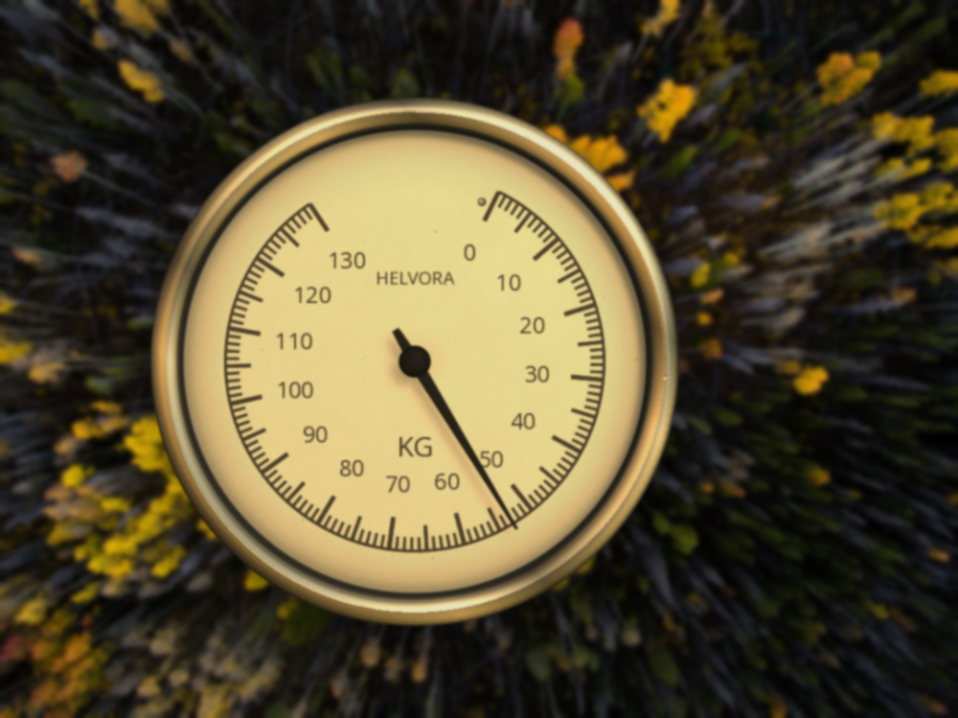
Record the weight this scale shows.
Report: 53 kg
